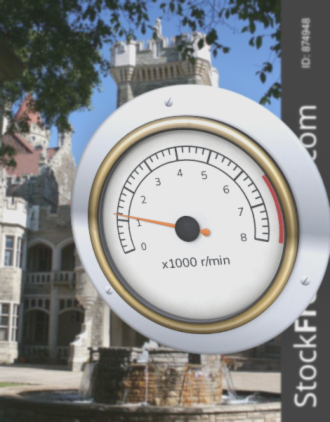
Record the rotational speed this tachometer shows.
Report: 1200 rpm
